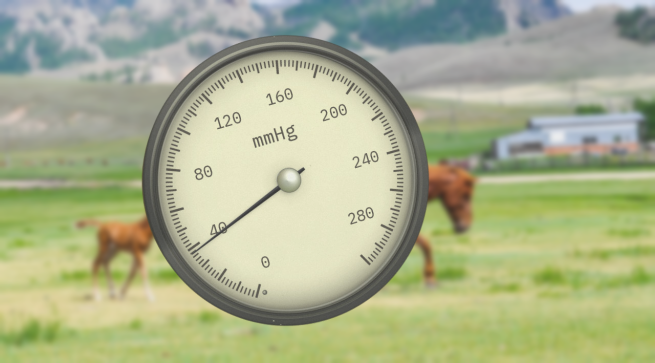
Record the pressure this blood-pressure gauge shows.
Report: 38 mmHg
